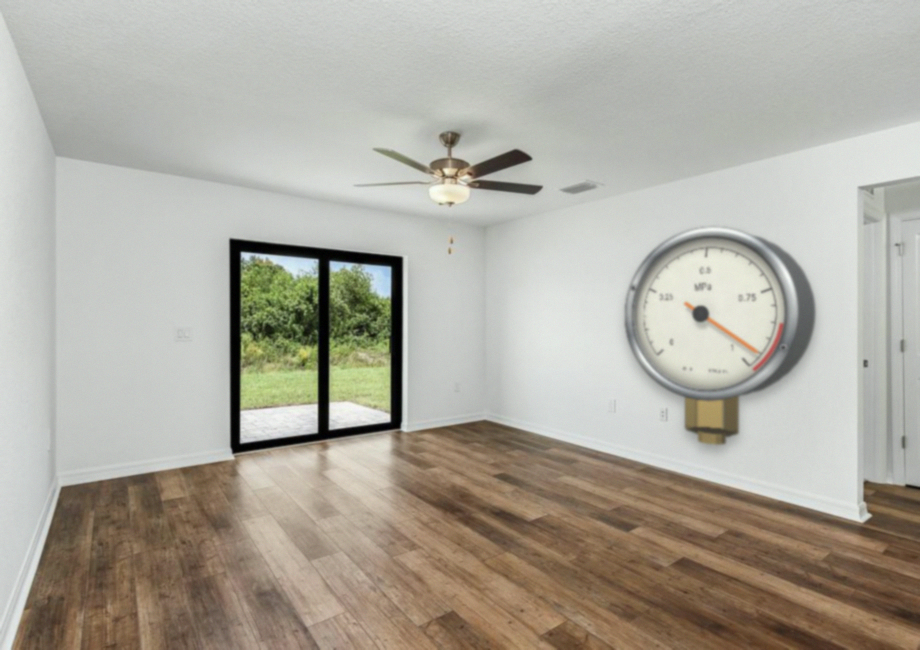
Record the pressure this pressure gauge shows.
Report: 0.95 MPa
